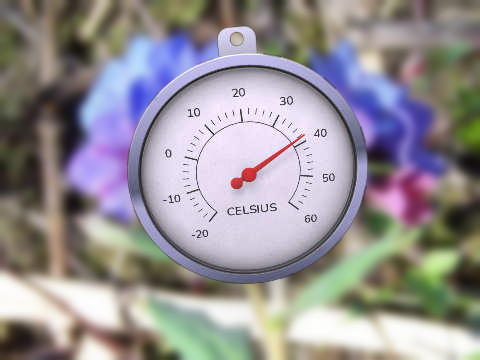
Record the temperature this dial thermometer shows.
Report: 38 °C
